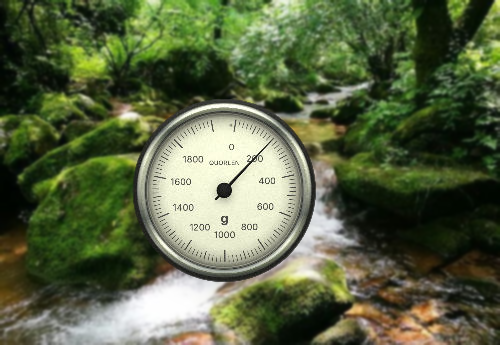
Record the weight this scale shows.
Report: 200 g
